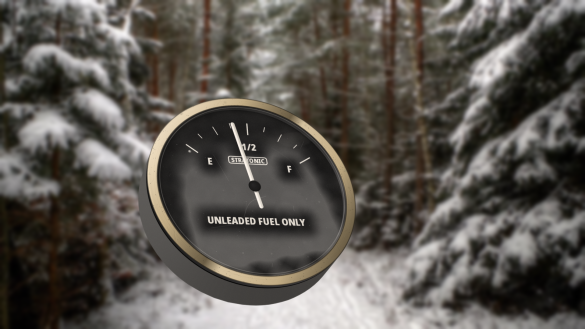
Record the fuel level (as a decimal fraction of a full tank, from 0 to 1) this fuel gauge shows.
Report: 0.375
